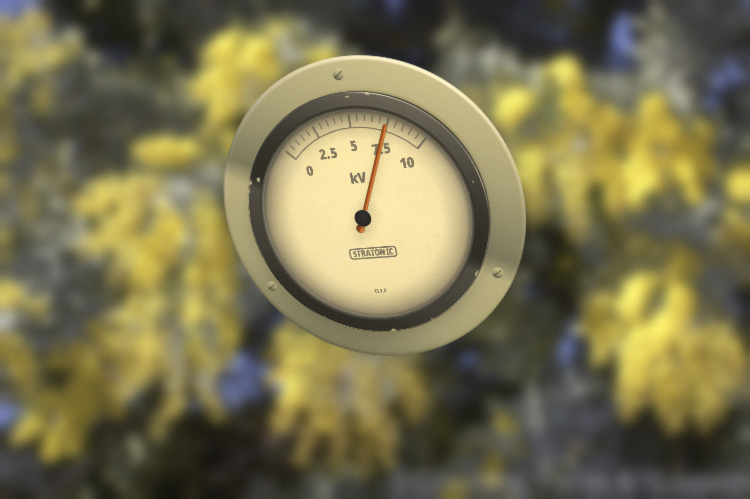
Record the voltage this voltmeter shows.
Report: 7.5 kV
